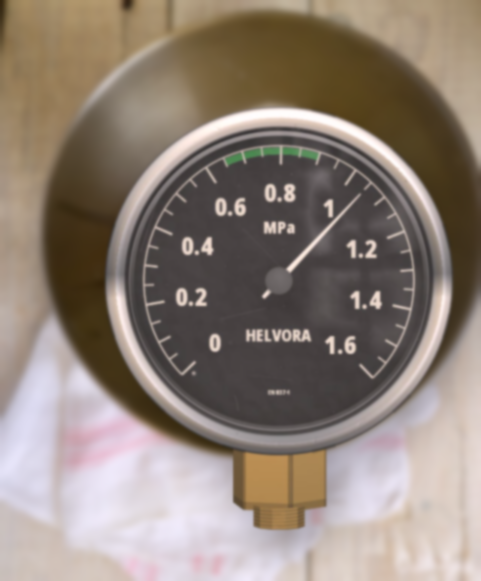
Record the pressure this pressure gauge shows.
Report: 1.05 MPa
